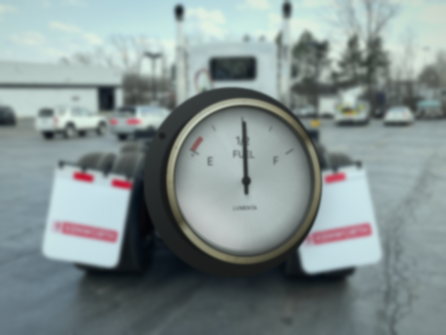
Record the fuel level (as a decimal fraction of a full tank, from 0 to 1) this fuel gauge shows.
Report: 0.5
